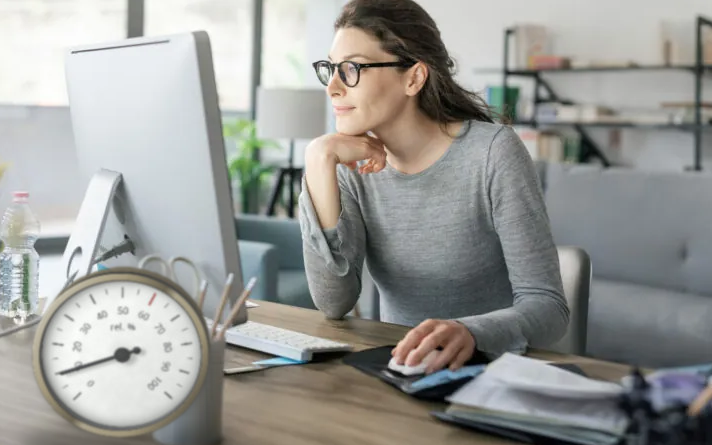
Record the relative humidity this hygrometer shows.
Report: 10 %
